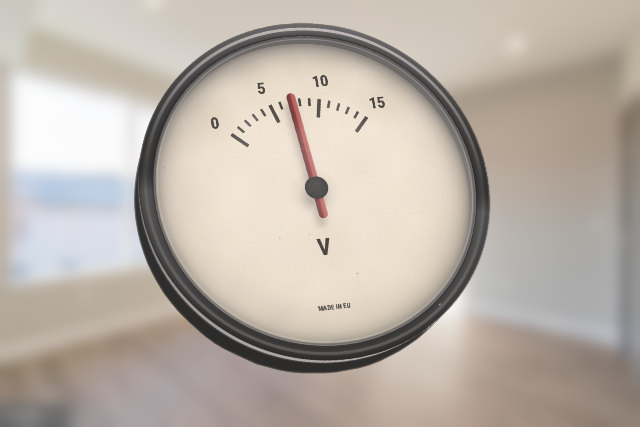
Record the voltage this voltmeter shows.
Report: 7 V
